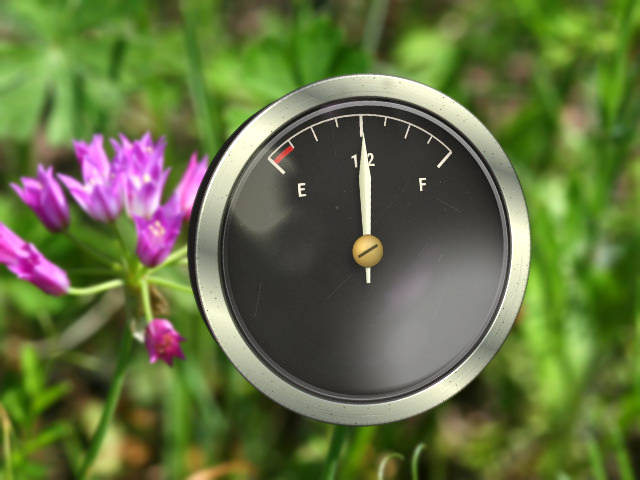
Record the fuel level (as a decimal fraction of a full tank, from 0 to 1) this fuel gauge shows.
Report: 0.5
